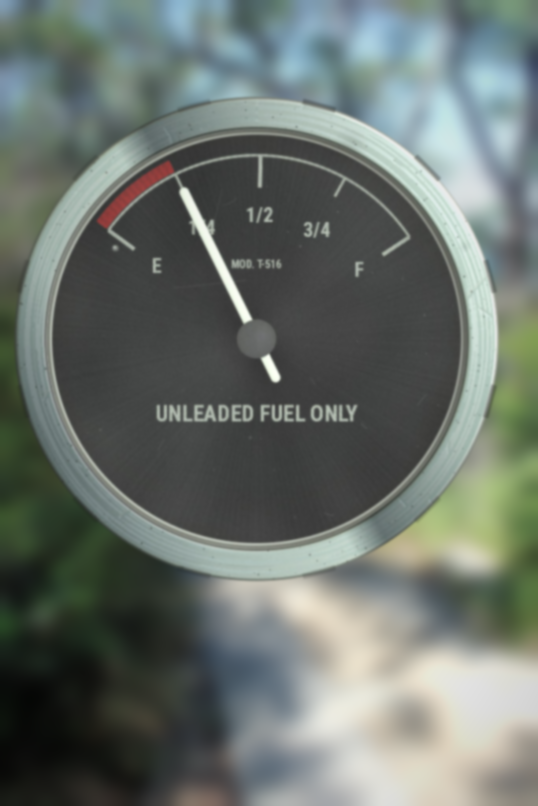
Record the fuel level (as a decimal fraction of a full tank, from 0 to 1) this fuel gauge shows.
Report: 0.25
